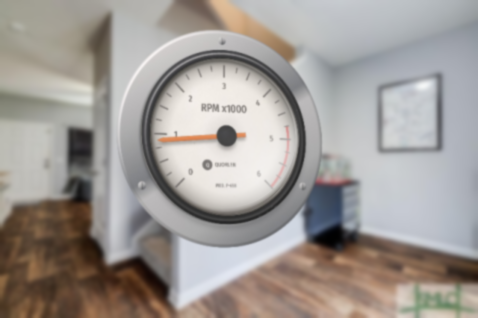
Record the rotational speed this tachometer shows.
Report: 875 rpm
